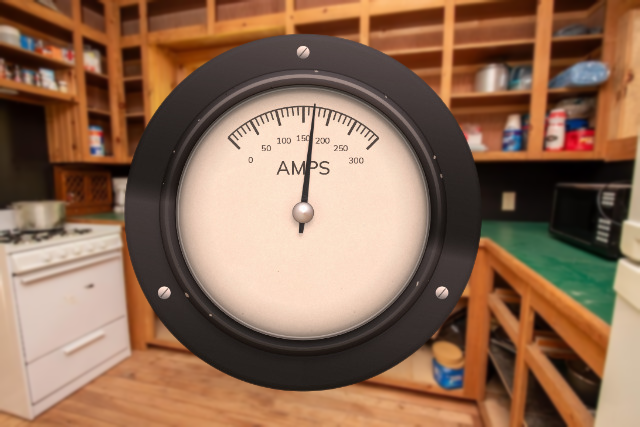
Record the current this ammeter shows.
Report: 170 A
